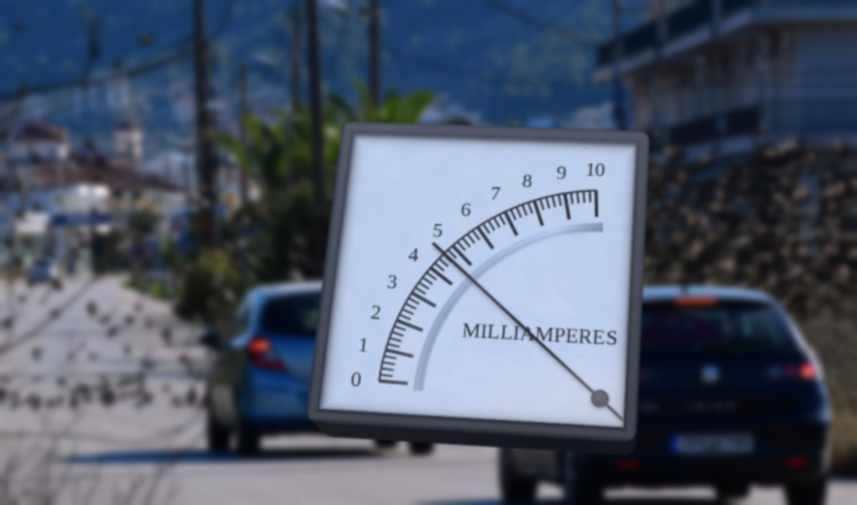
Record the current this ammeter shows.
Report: 4.6 mA
